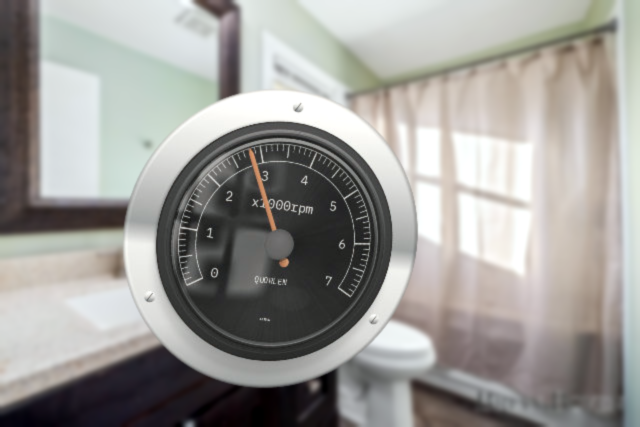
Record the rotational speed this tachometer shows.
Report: 2800 rpm
